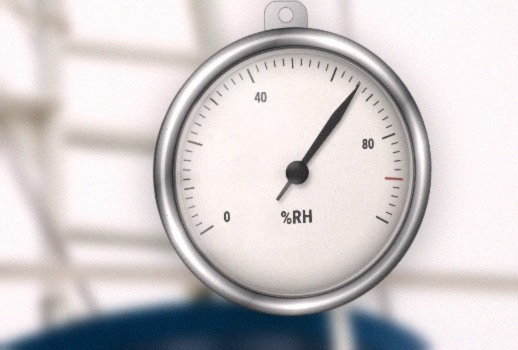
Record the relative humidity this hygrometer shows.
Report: 66 %
